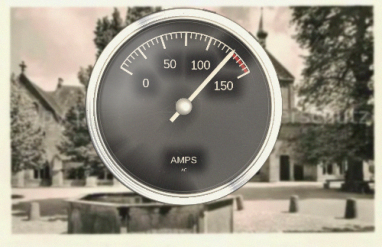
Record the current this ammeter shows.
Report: 125 A
